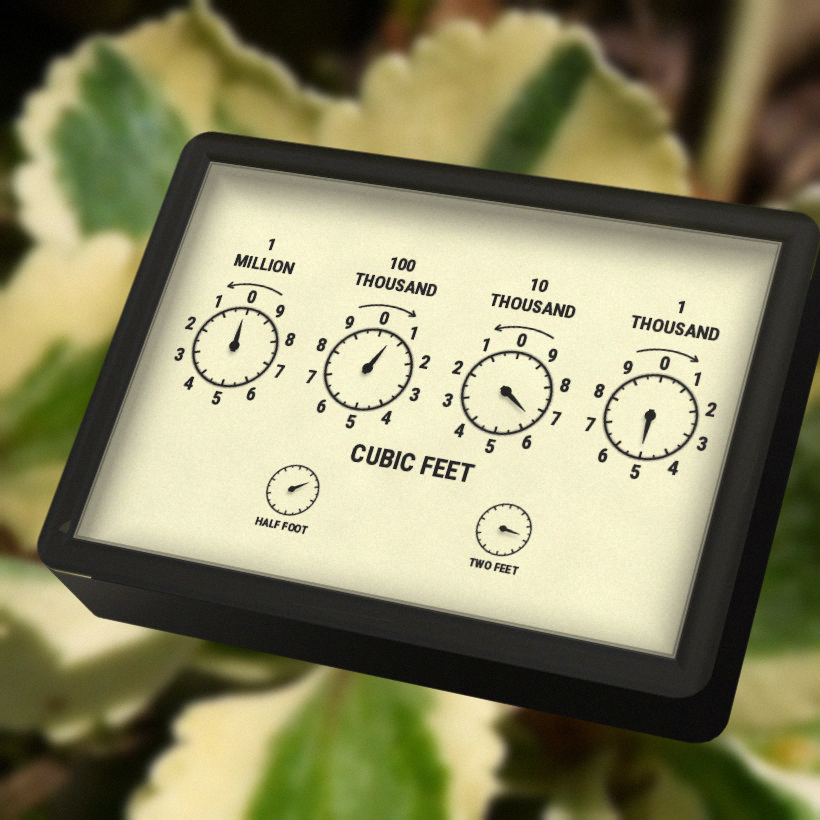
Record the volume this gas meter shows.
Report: 6500 ft³
